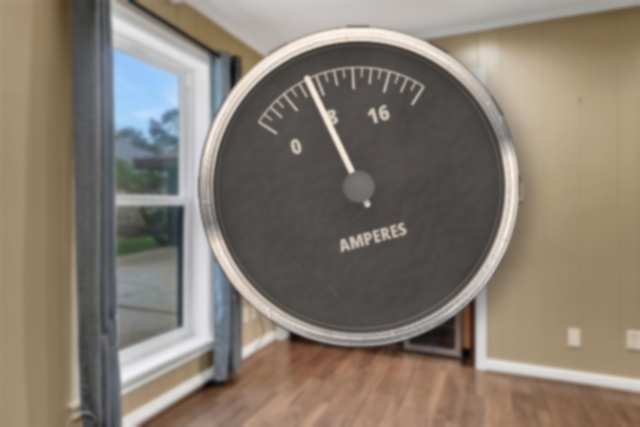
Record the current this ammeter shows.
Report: 7 A
